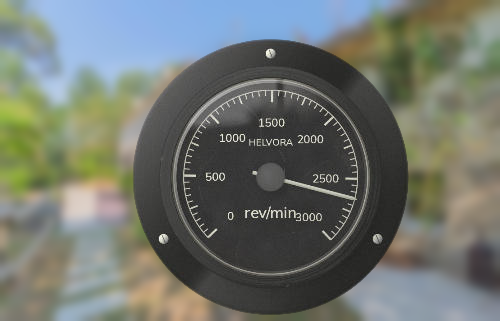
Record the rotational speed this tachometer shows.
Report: 2650 rpm
